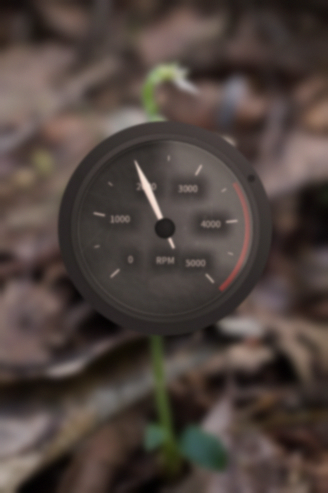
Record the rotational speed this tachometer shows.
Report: 2000 rpm
